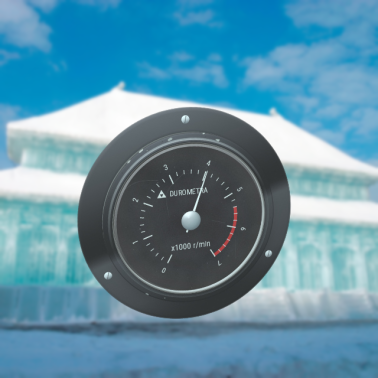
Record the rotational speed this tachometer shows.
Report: 4000 rpm
